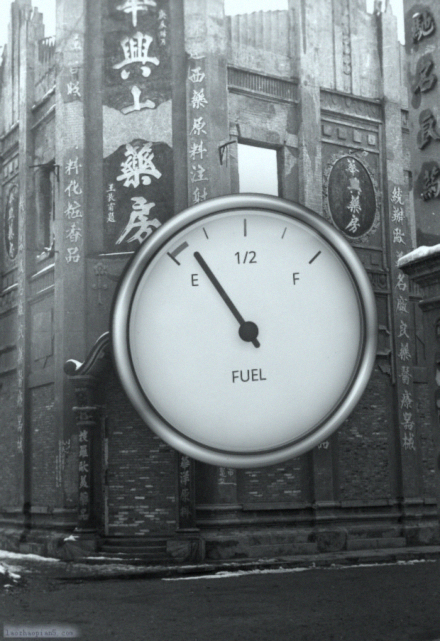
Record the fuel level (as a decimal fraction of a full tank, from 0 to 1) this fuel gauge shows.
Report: 0.125
